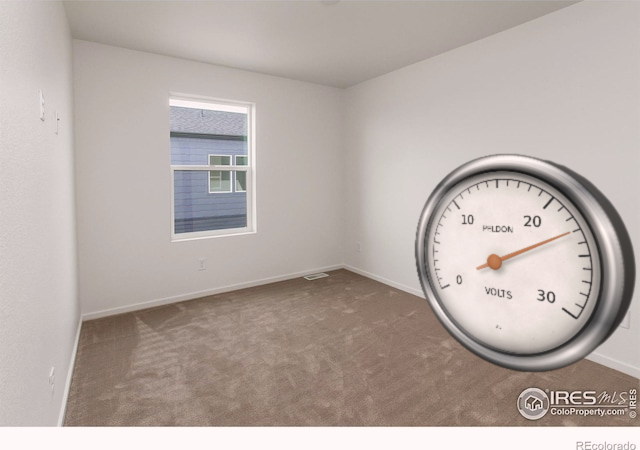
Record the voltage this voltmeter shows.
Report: 23 V
